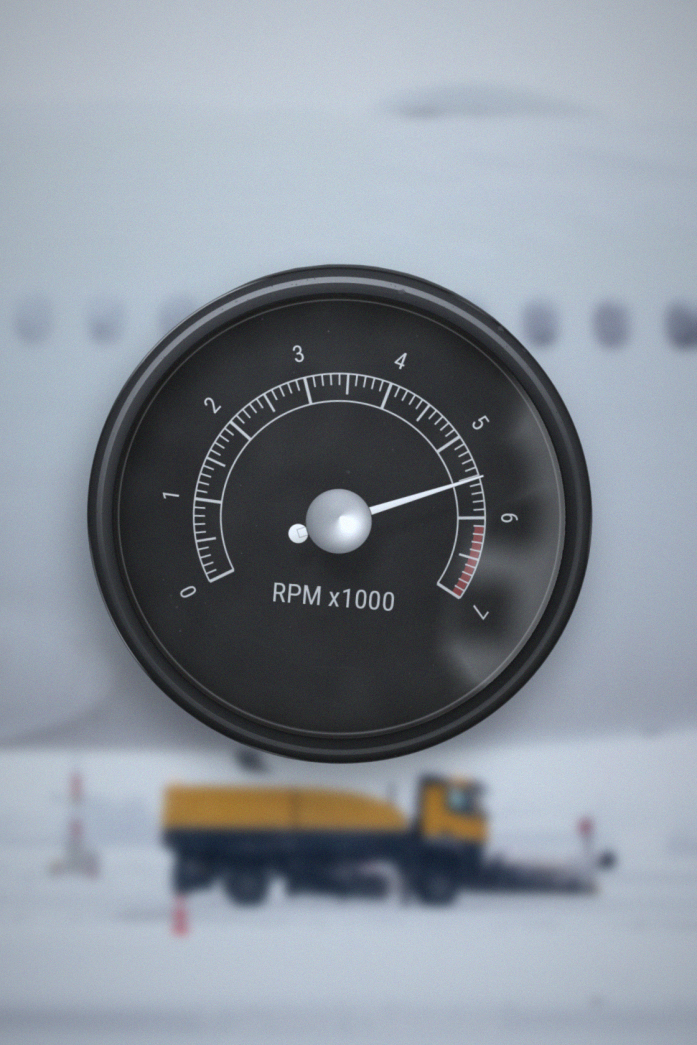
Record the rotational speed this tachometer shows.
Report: 5500 rpm
